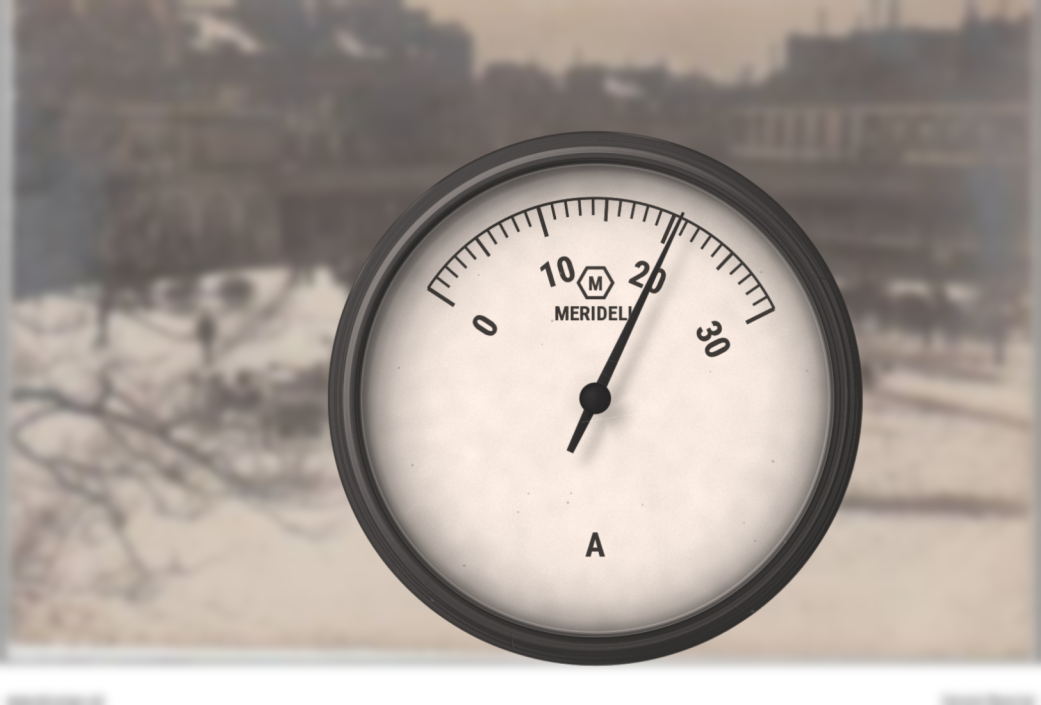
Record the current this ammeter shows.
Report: 20.5 A
